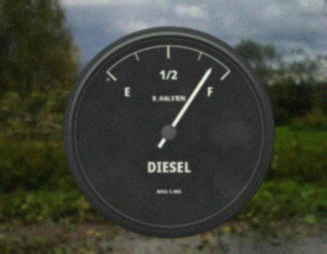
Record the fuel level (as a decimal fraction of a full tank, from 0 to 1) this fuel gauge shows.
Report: 0.875
